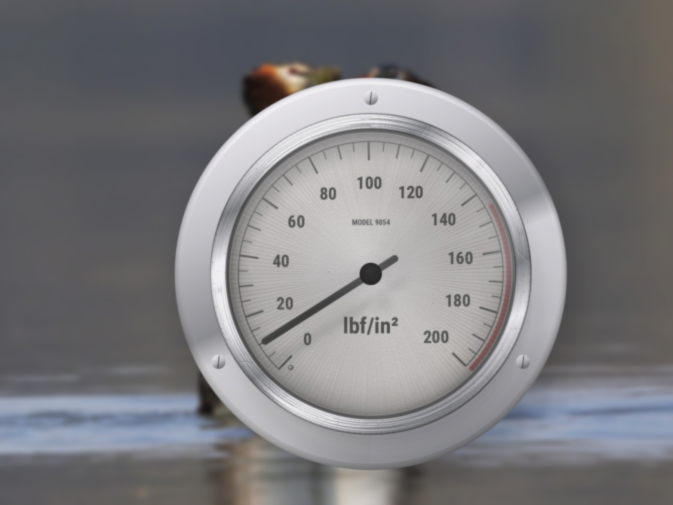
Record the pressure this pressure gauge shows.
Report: 10 psi
